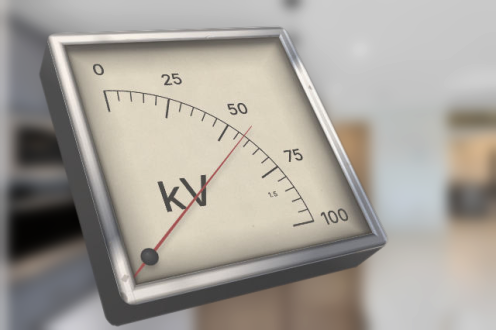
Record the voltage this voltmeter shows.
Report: 57.5 kV
